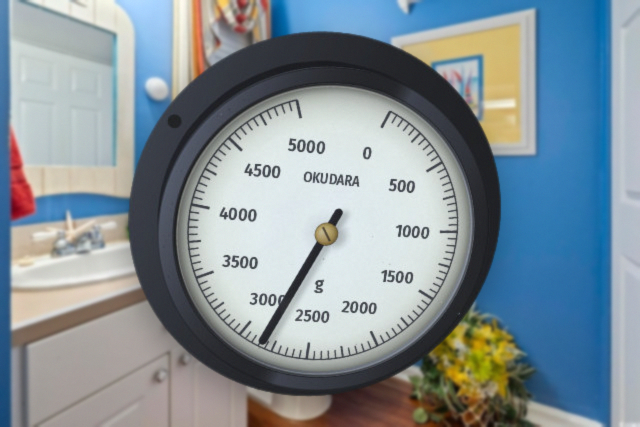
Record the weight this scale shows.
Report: 2850 g
